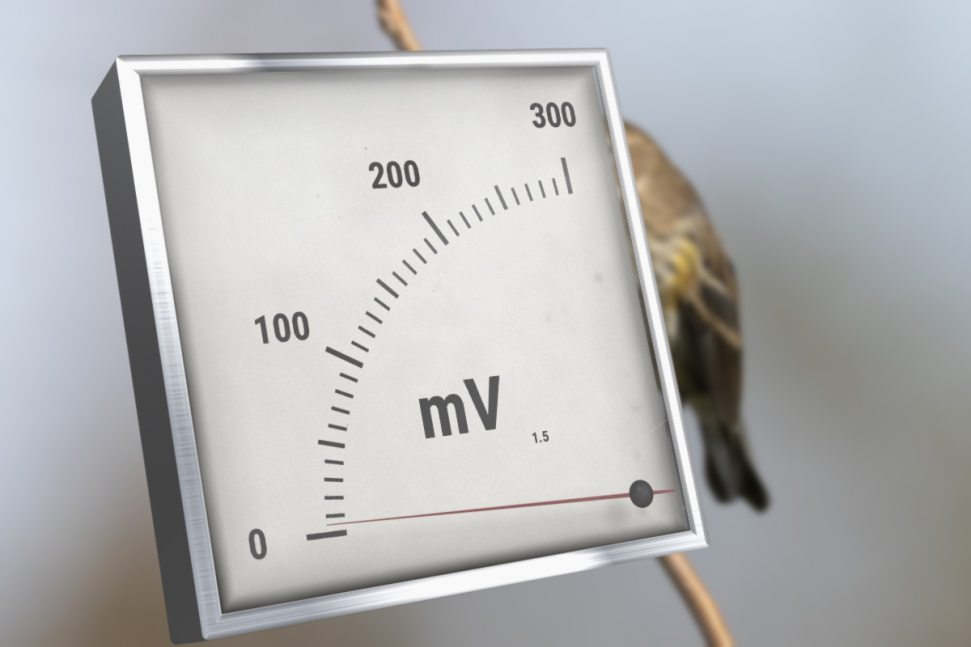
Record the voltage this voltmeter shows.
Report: 5 mV
